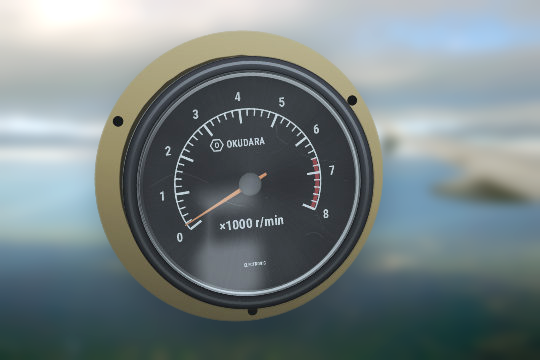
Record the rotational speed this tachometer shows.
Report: 200 rpm
